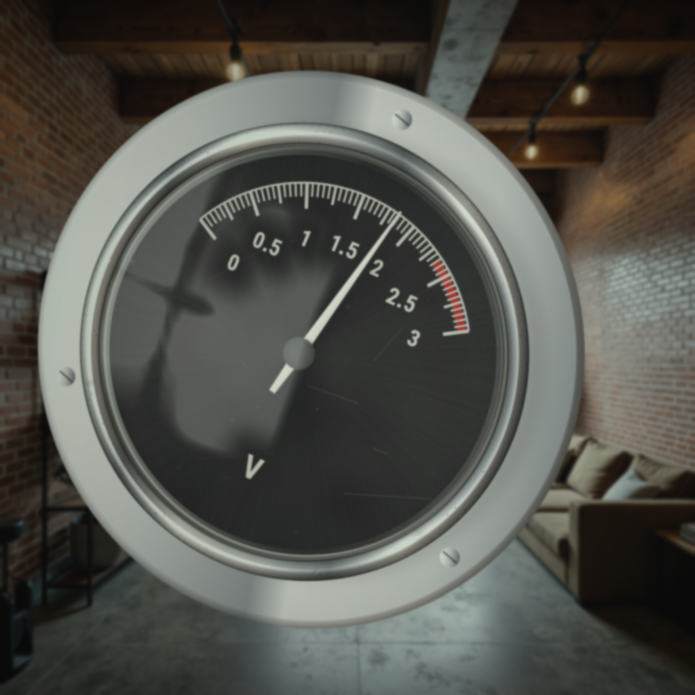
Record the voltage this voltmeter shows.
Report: 1.85 V
